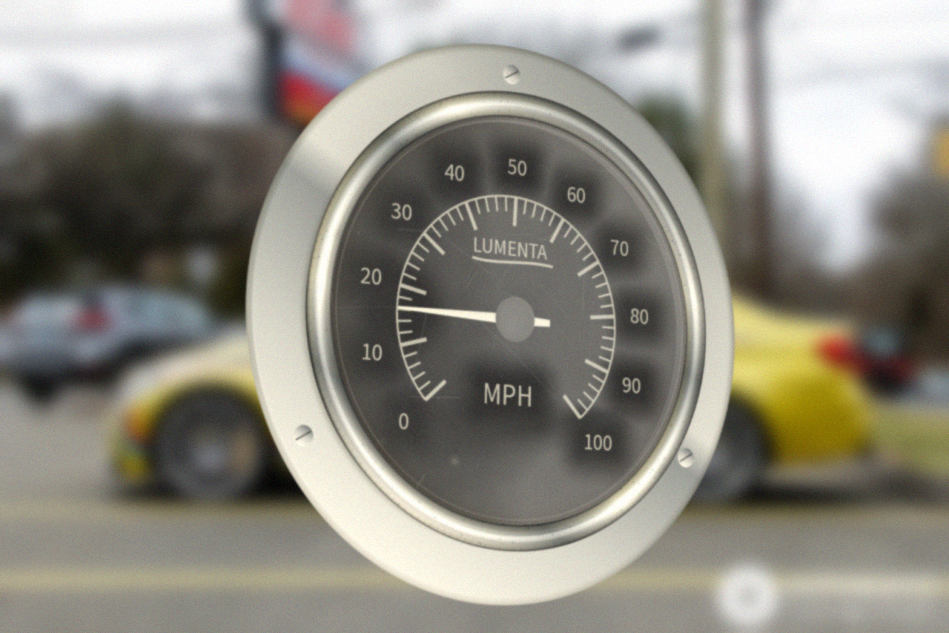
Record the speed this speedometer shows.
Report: 16 mph
